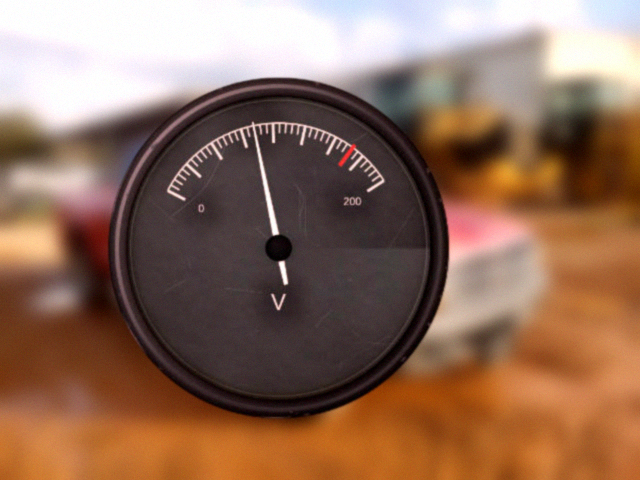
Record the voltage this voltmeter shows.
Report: 85 V
